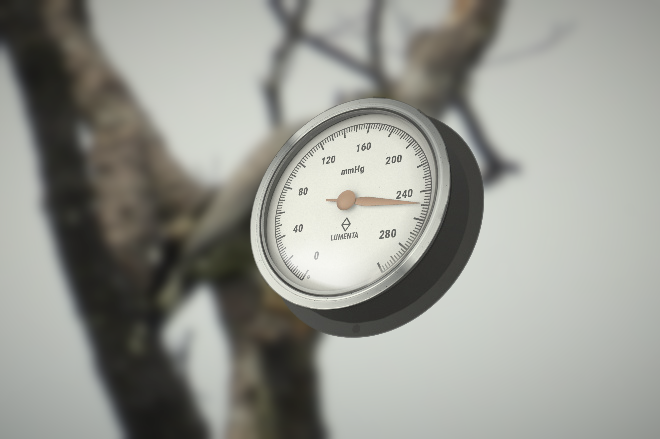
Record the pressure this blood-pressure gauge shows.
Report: 250 mmHg
